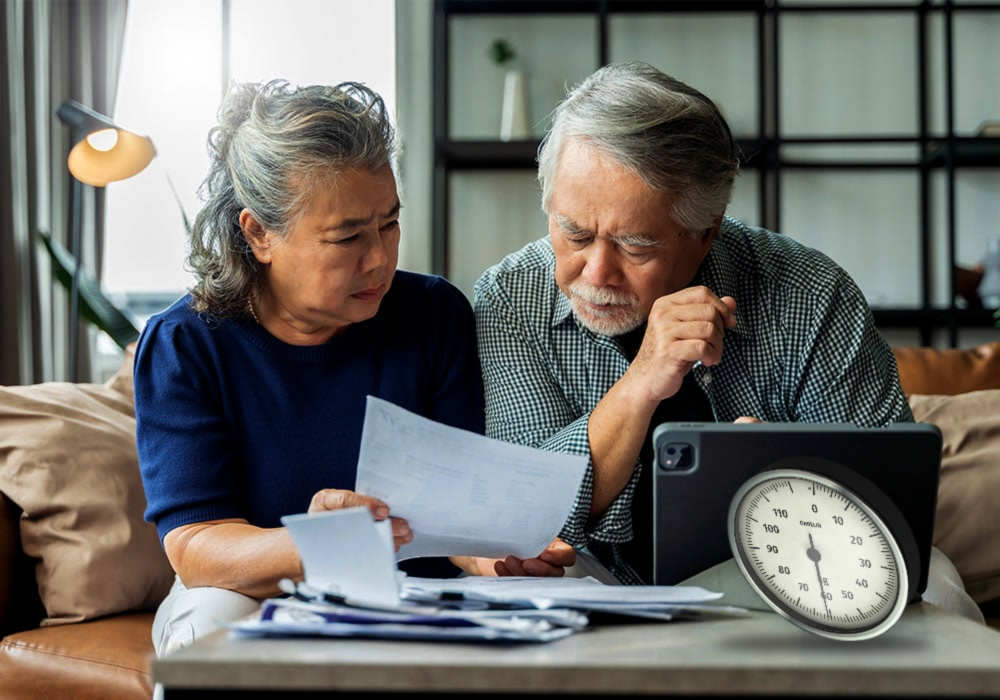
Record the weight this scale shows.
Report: 60 kg
